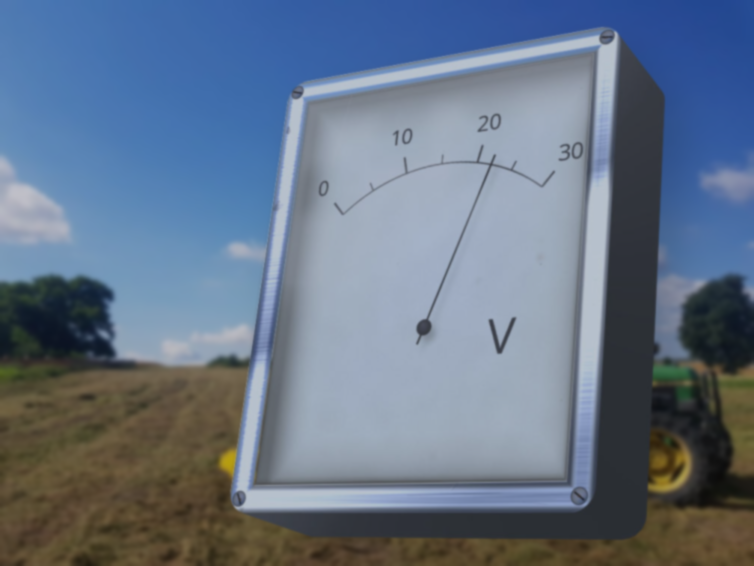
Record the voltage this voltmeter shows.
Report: 22.5 V
